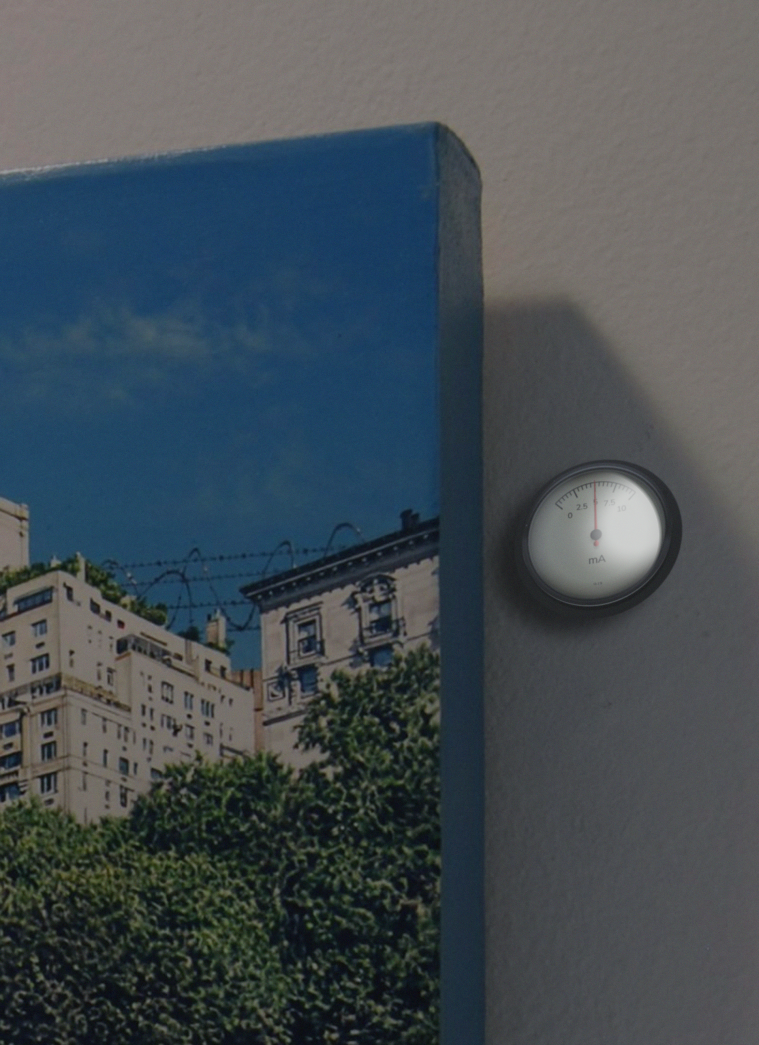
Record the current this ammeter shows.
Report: 5 mA
